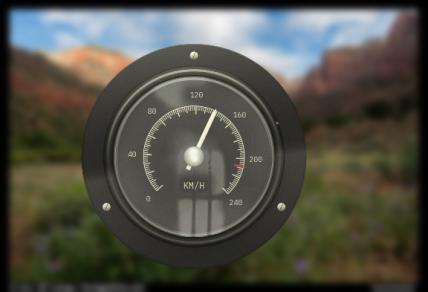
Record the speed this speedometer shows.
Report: 140 km/h
